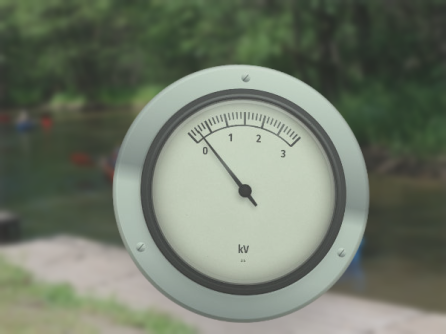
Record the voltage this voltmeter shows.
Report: 0.2 kV
